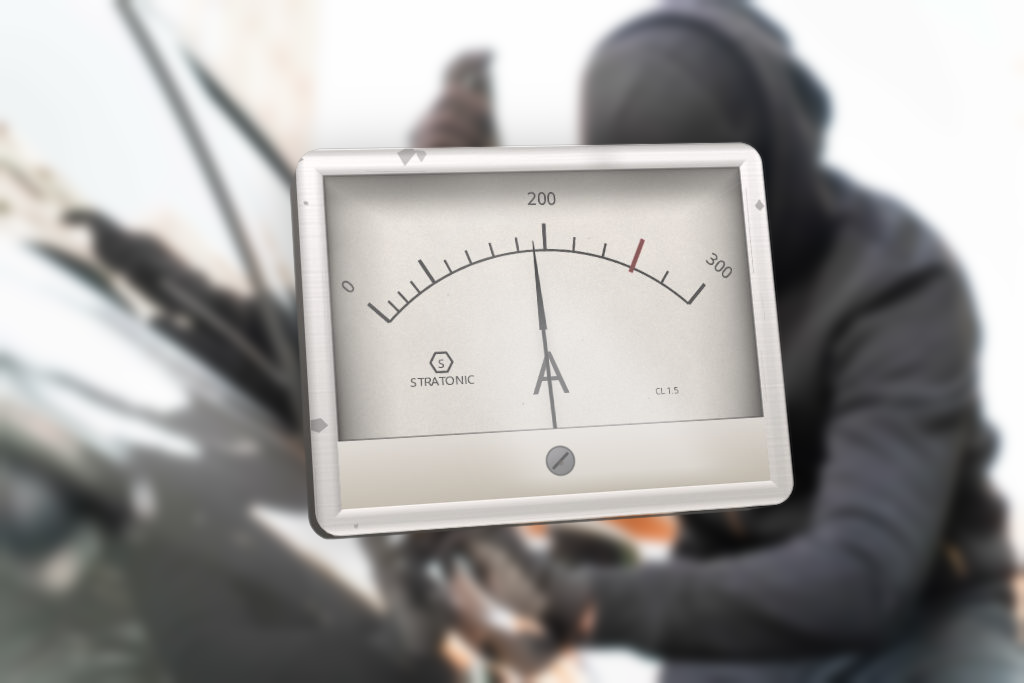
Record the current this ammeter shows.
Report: 190 A
